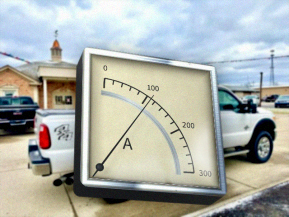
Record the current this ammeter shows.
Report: 110 A
